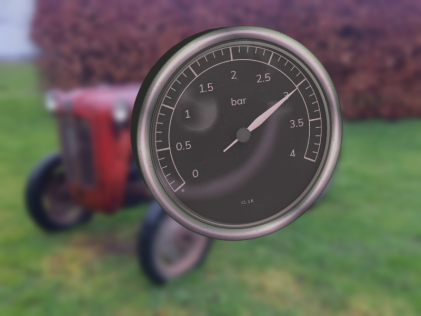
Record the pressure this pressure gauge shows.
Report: 3 bar
